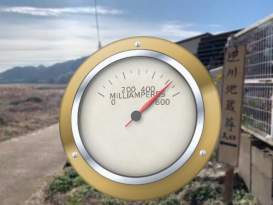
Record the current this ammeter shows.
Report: 525 mA
